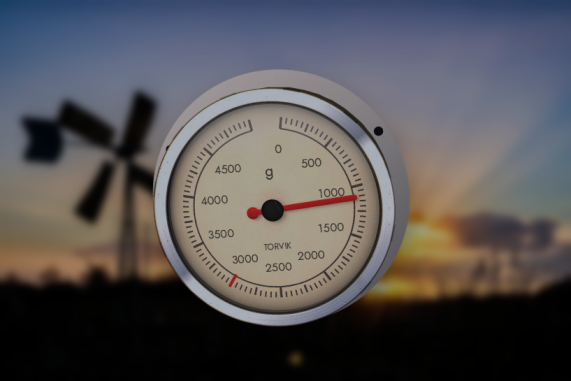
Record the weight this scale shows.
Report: 1100 g
